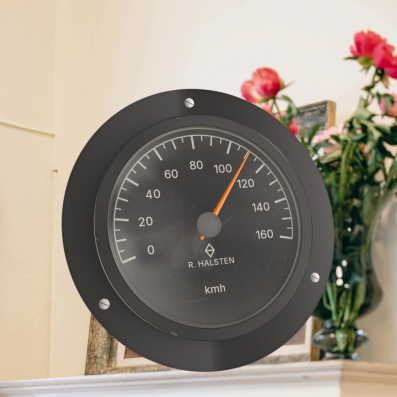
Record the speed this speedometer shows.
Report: 110 km/h
